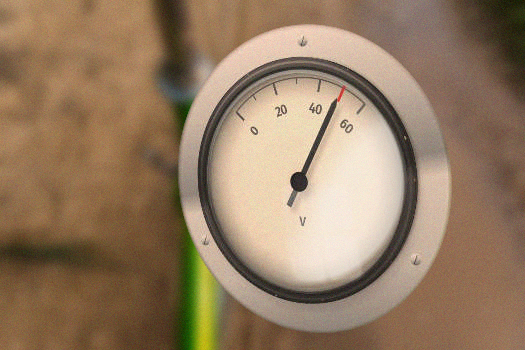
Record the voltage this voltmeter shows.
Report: 50 V
